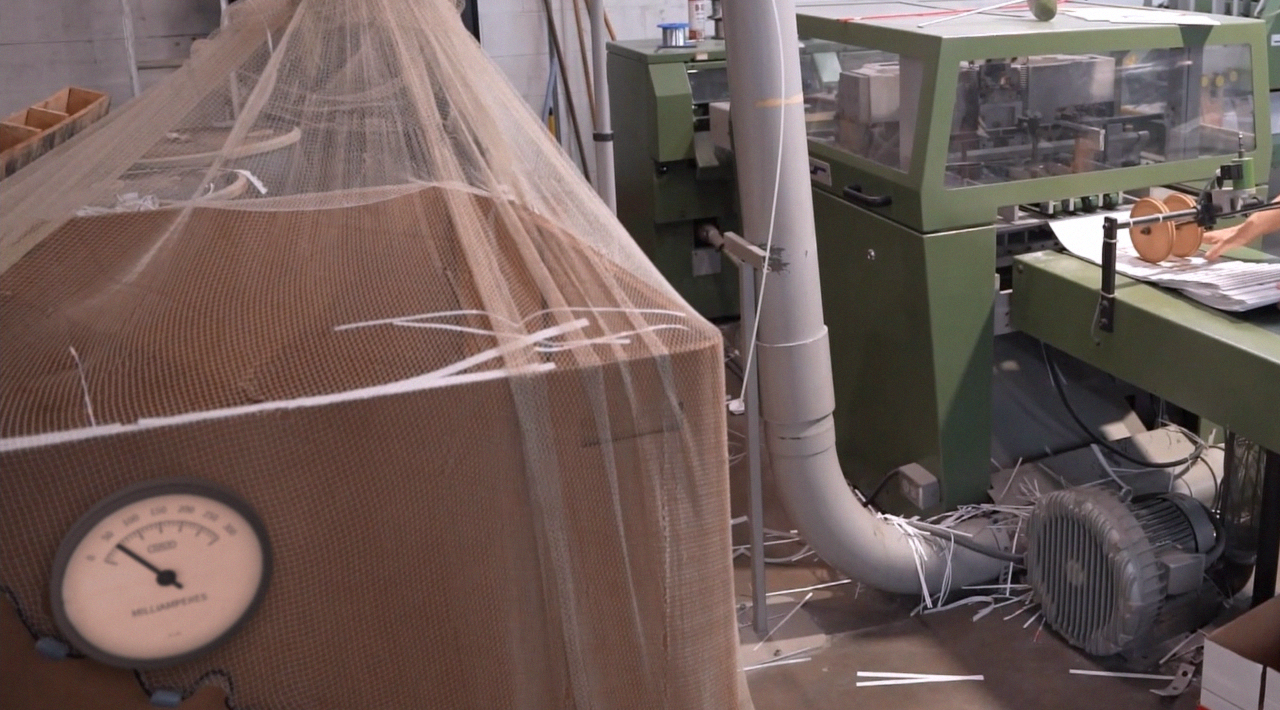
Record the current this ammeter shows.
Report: 50 mA
